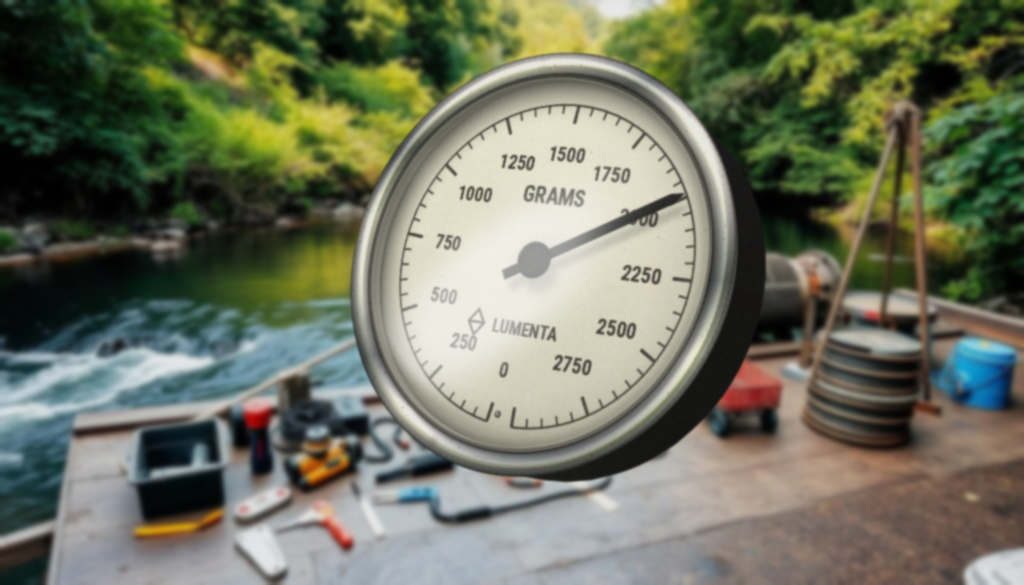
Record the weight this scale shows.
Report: 2000 g
